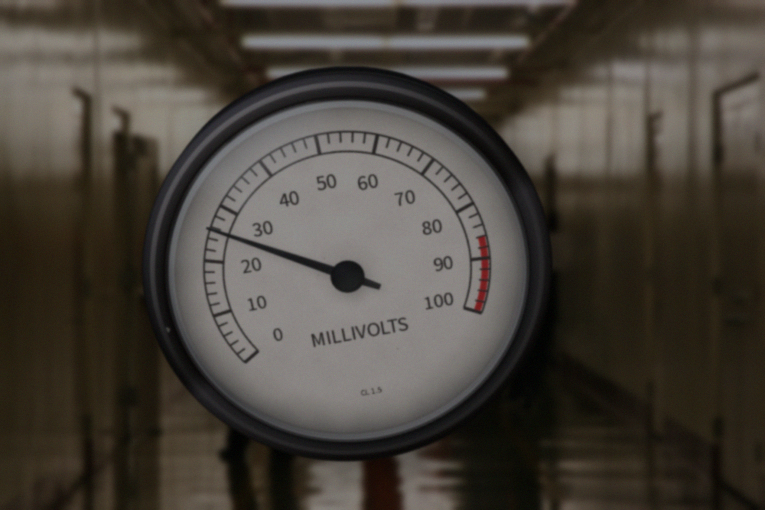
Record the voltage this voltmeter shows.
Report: 26 mV
